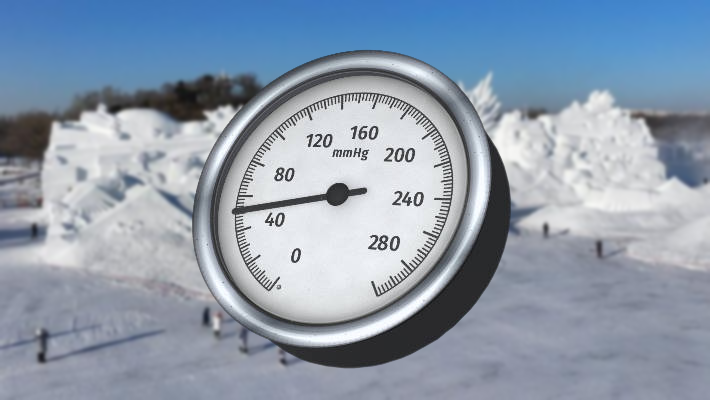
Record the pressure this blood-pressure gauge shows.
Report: 50 mmHg
